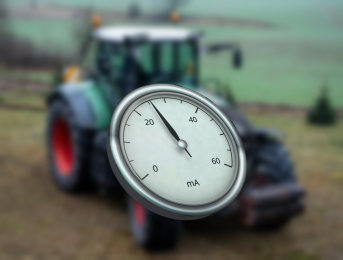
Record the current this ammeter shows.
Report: 25 mA
